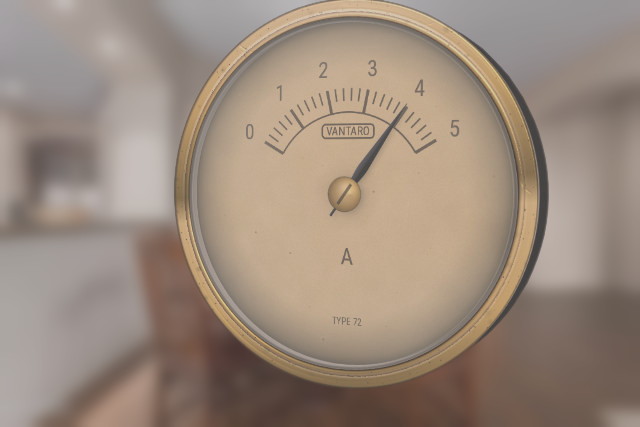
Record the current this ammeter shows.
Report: 4 A
